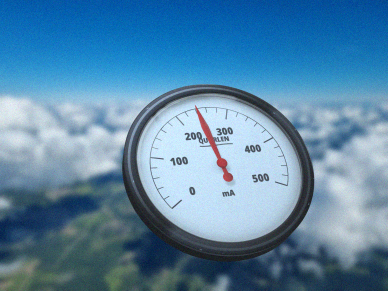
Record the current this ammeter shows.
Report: 240 mA
